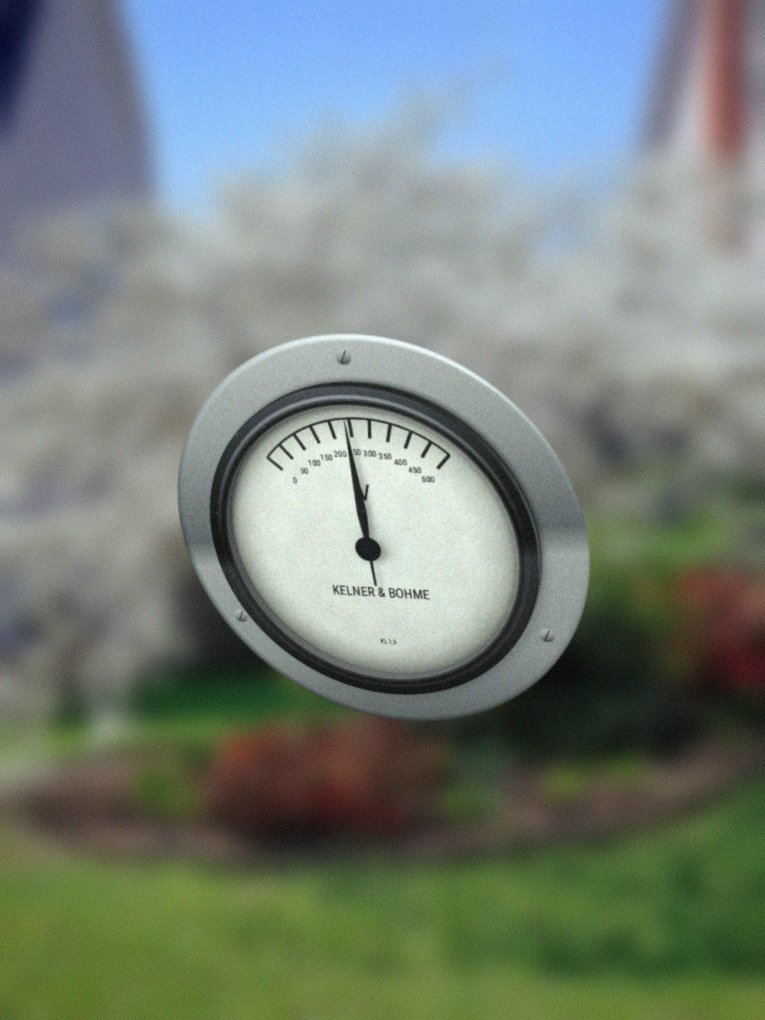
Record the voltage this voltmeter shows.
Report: 250 V
